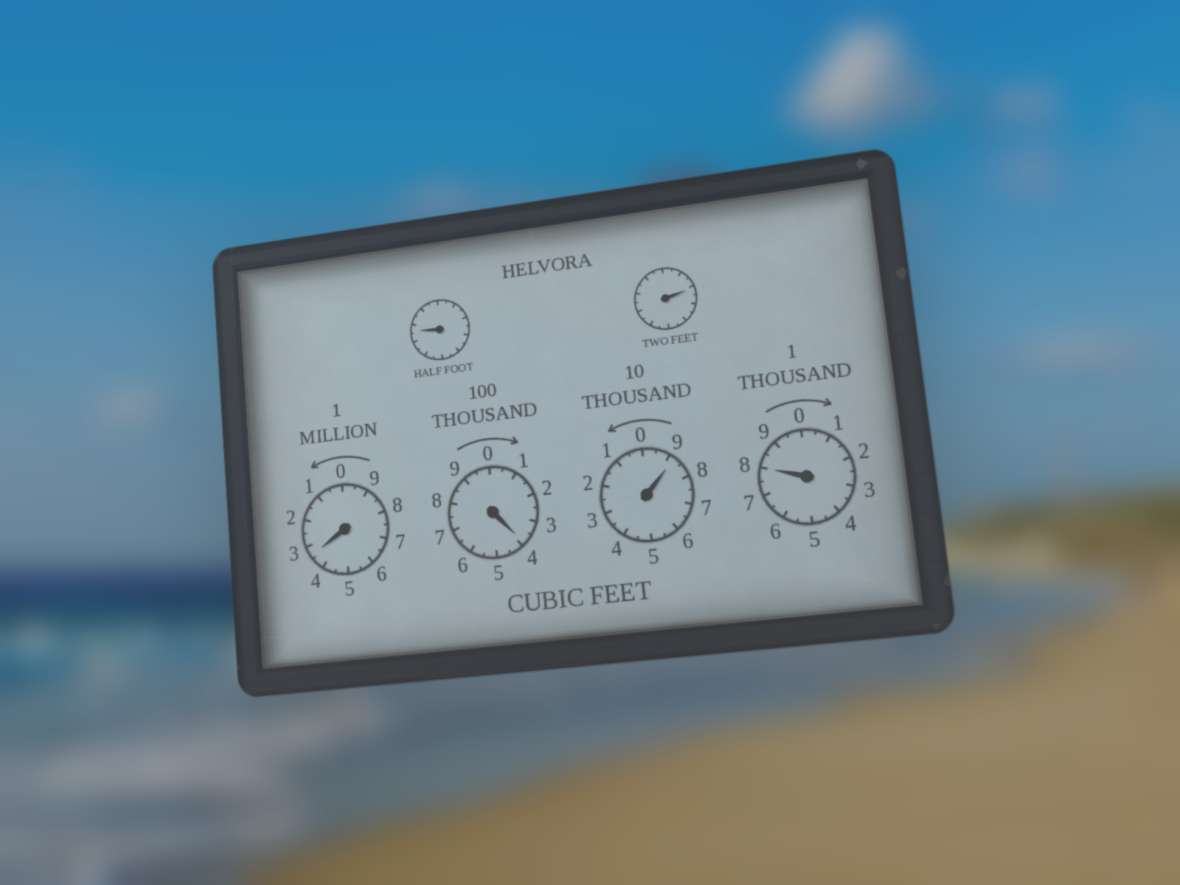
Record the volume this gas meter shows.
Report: 338800 ft³
